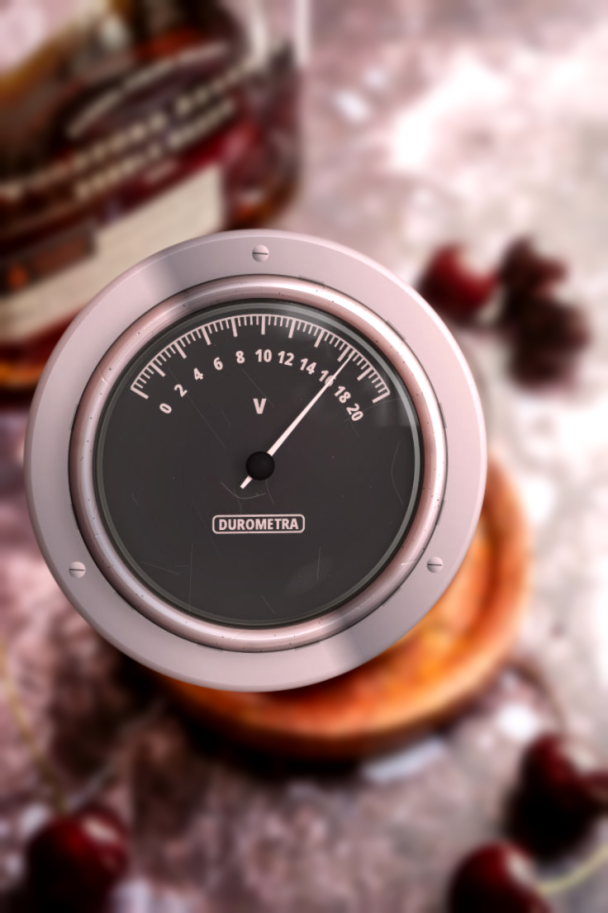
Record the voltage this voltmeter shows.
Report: 16.4 V
